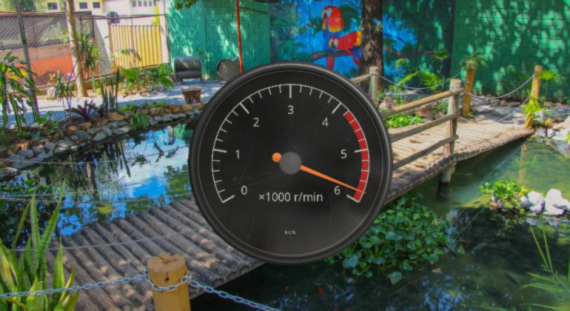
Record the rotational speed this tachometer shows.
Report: 5800 rpm
